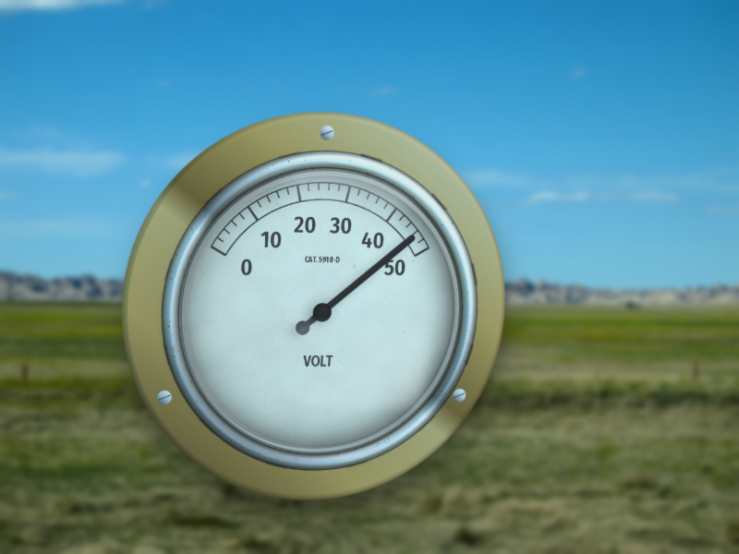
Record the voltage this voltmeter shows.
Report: 46 V
